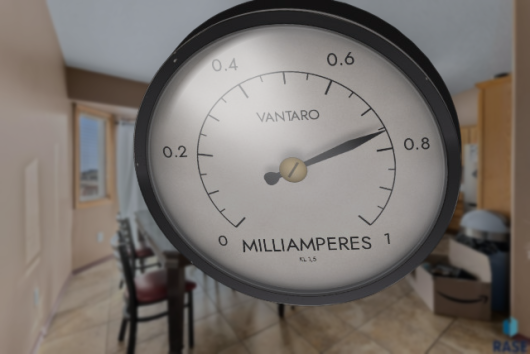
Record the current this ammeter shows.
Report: 0.75 mA
